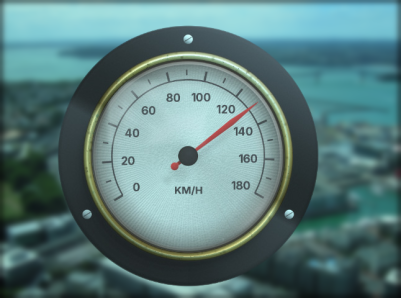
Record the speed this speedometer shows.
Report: 130 km/h
